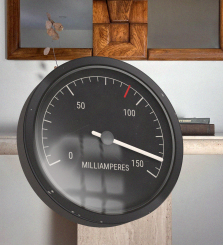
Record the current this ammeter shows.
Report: 140 mA
